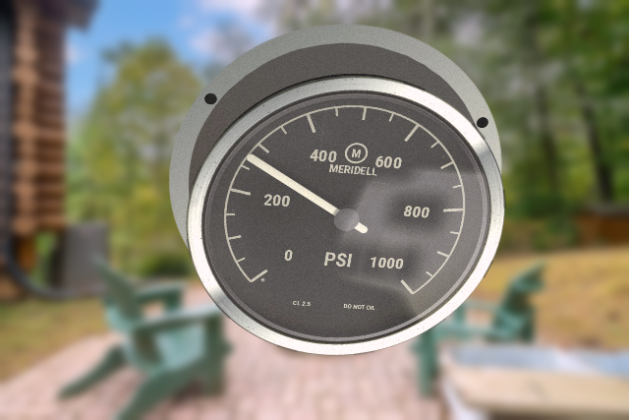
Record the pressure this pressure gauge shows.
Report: 275 psi
